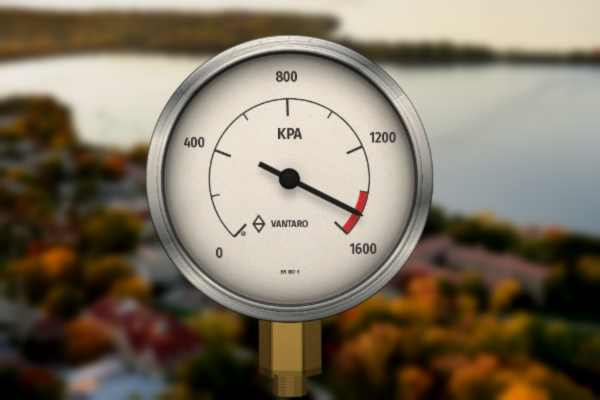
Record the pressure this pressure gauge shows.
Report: 1500 kPa
